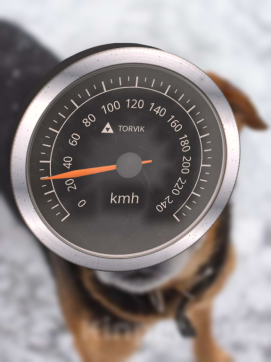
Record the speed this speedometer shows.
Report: 30 km/h
